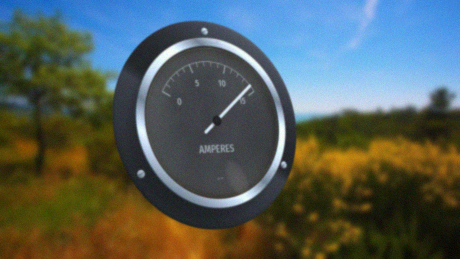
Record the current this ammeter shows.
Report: 14 A
